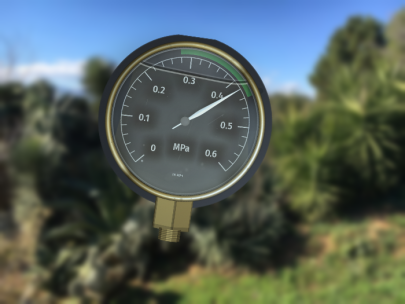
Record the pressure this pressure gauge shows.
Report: 0.42 MPa
